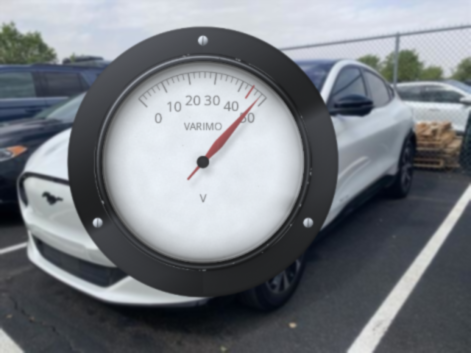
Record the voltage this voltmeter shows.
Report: 48 V
